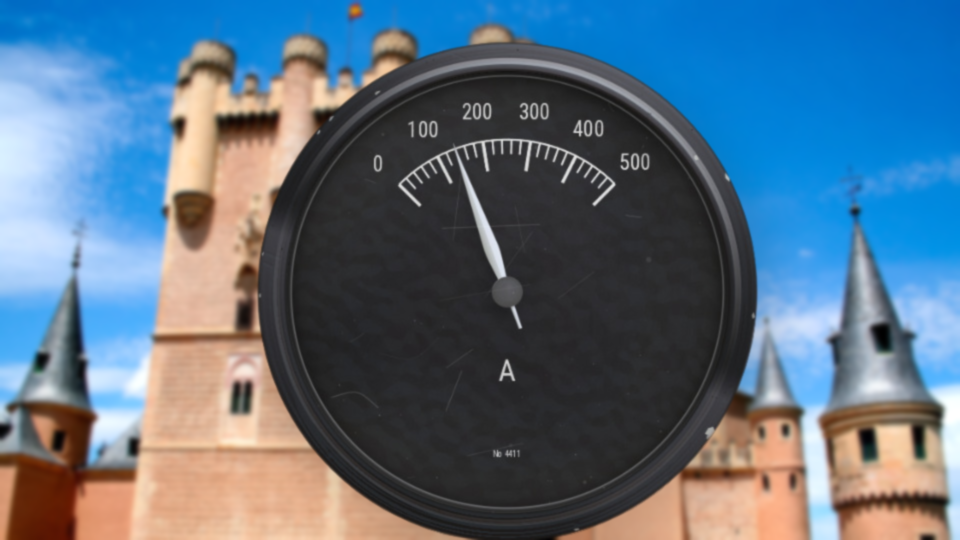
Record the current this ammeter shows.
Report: 140 A
